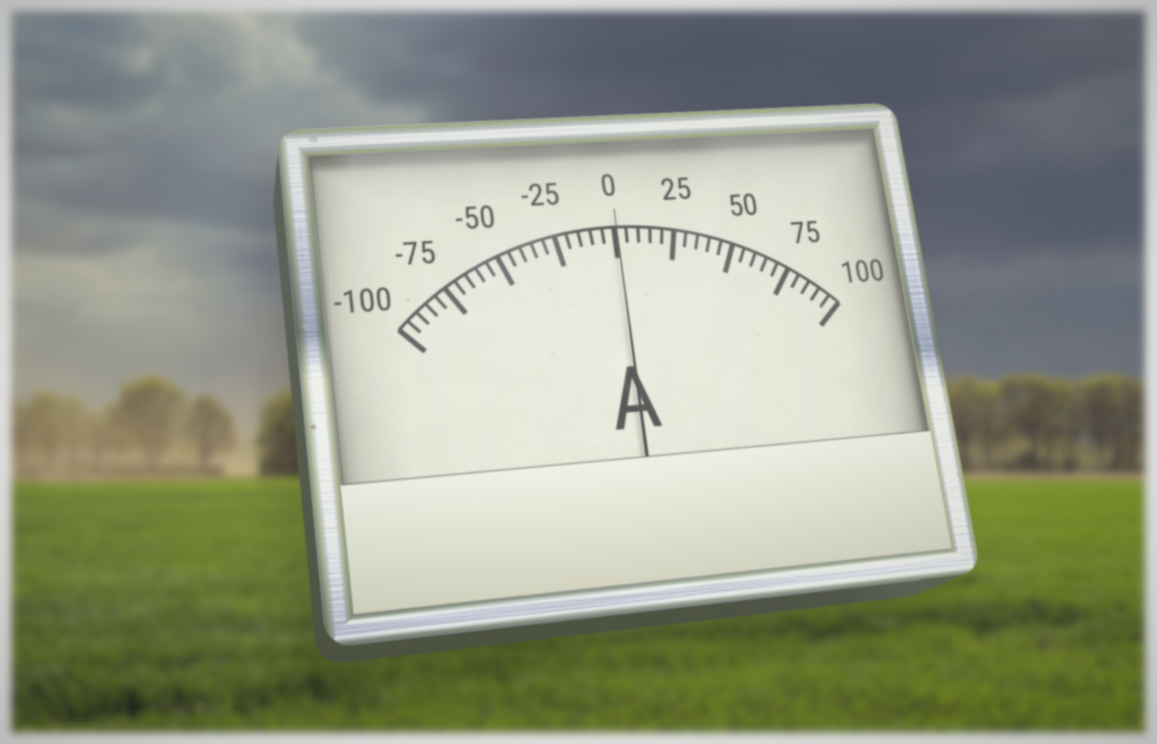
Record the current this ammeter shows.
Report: 0 A
